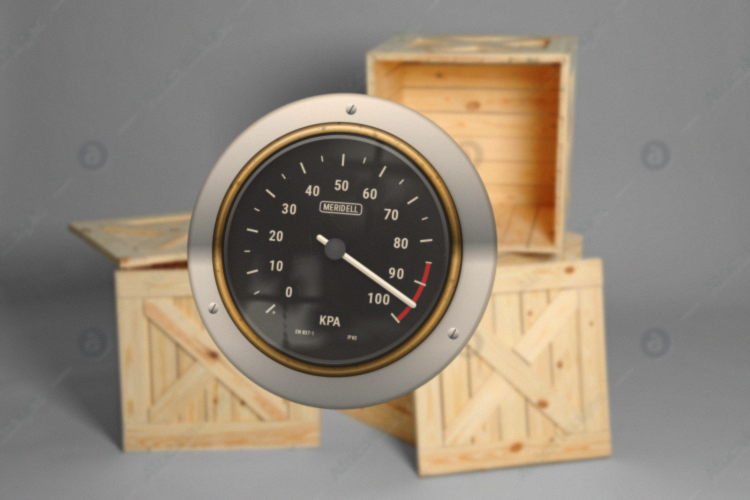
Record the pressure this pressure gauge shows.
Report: 95 kPa
